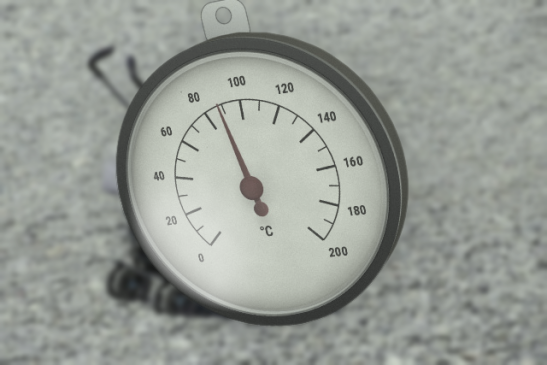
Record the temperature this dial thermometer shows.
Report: 90 °C
